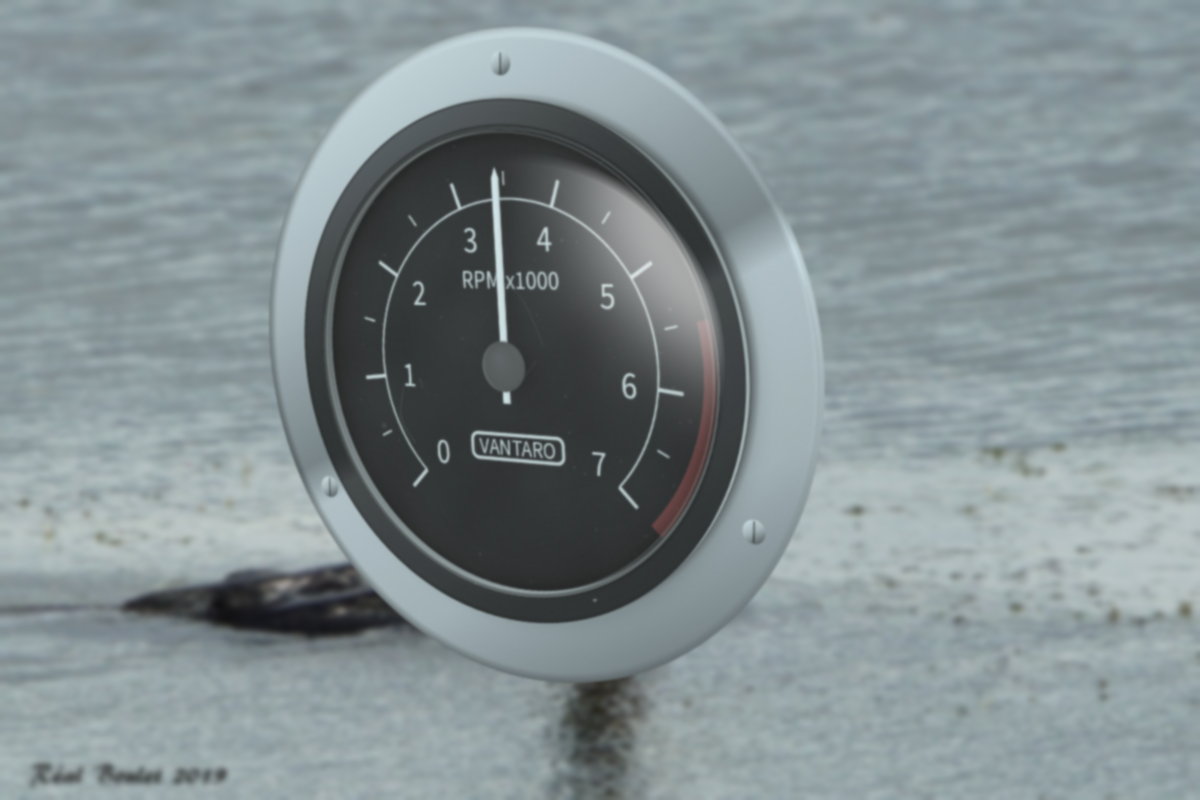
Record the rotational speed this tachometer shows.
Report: 3500 rpm
